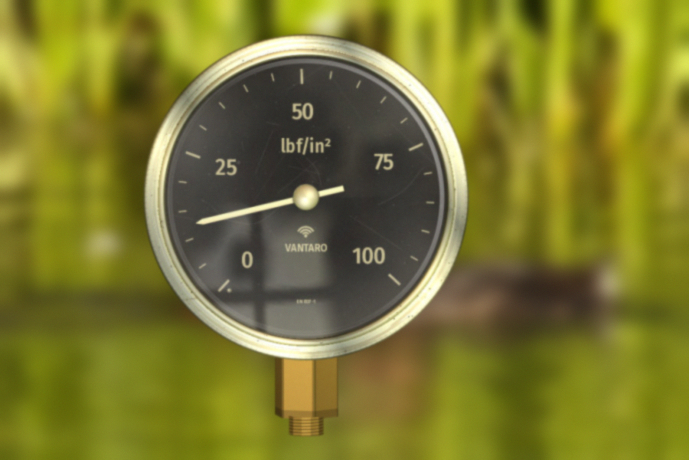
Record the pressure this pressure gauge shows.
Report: 12.5 psi
